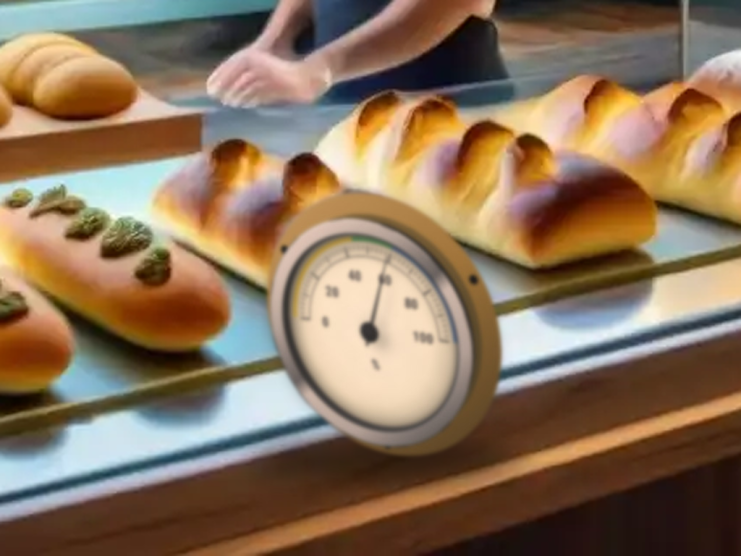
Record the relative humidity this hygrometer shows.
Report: 60 %
